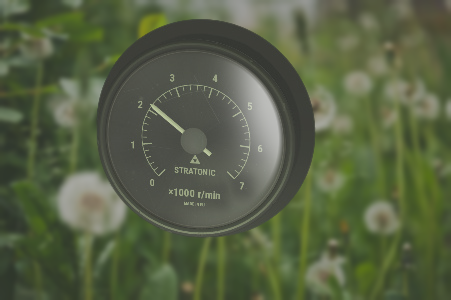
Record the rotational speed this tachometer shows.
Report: 2200 rpm
